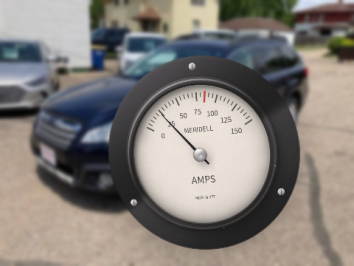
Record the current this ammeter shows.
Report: 25 A
